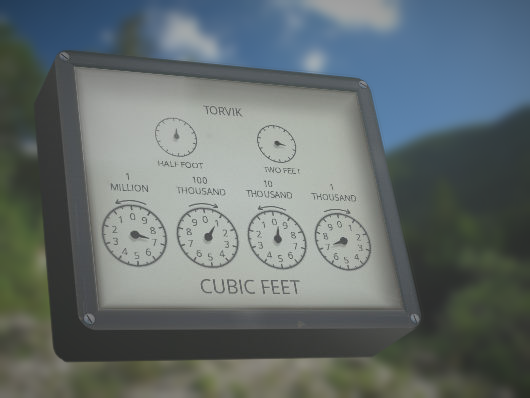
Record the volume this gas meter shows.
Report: 709700 ft³
